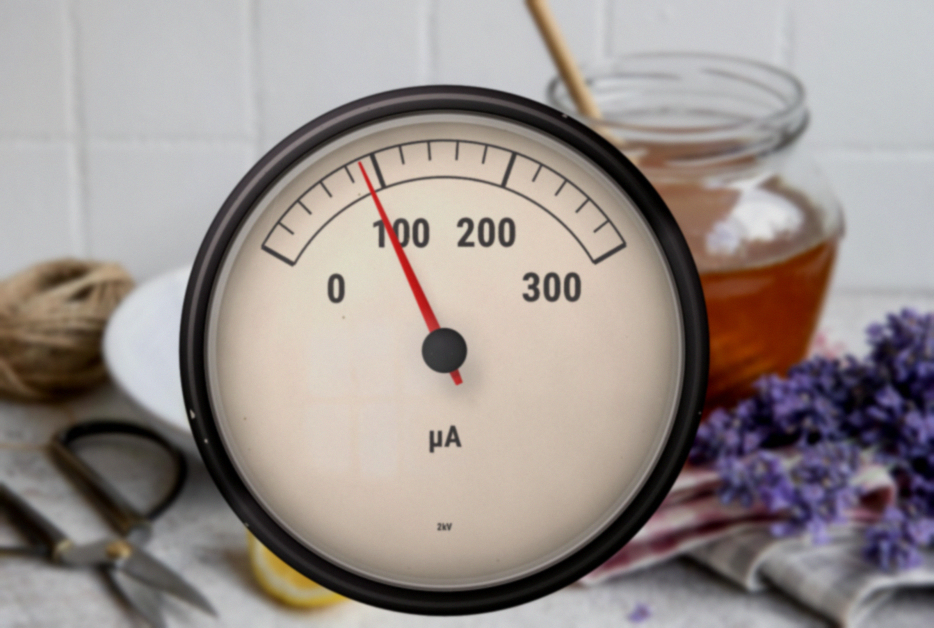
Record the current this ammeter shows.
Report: 90 µA
